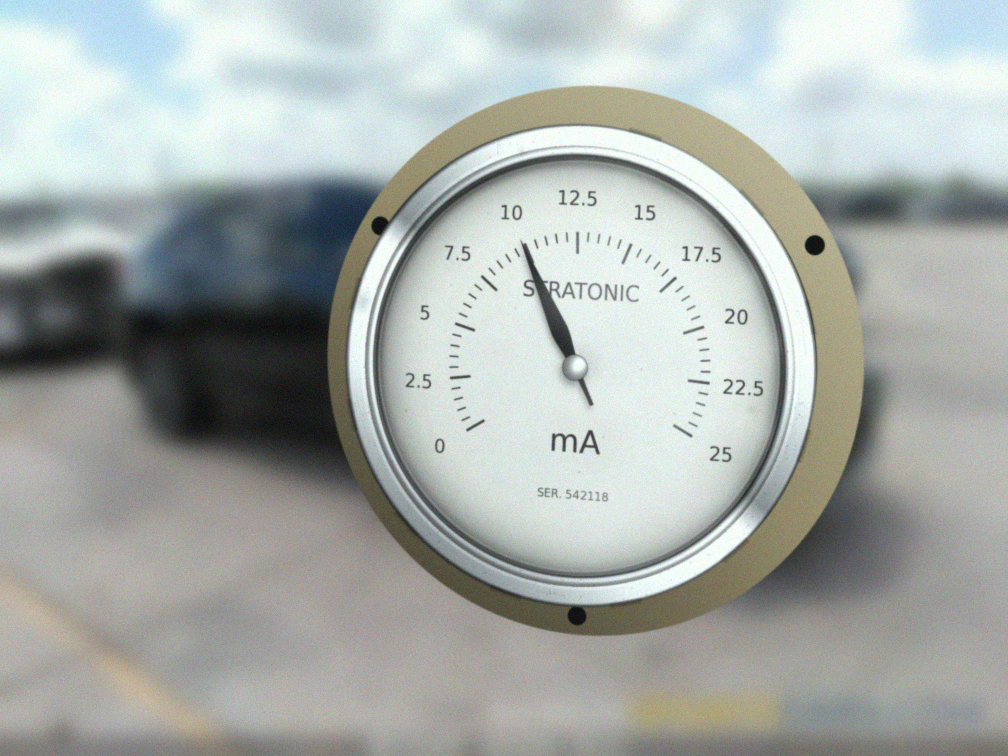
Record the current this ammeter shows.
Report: 10 mA
